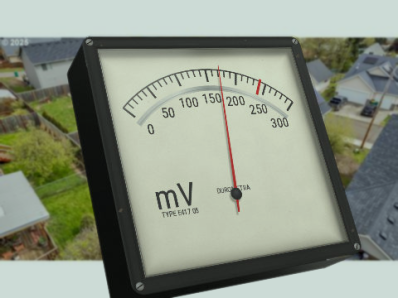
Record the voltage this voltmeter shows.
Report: 170 mV
